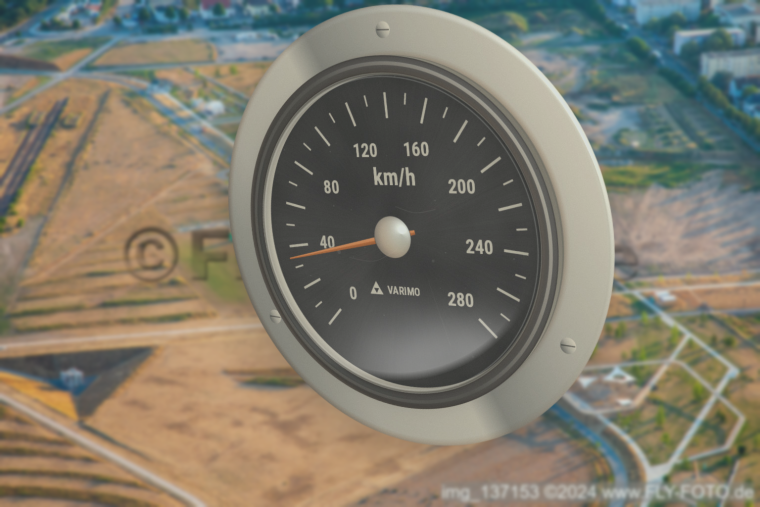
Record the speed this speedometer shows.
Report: 35 km/h
